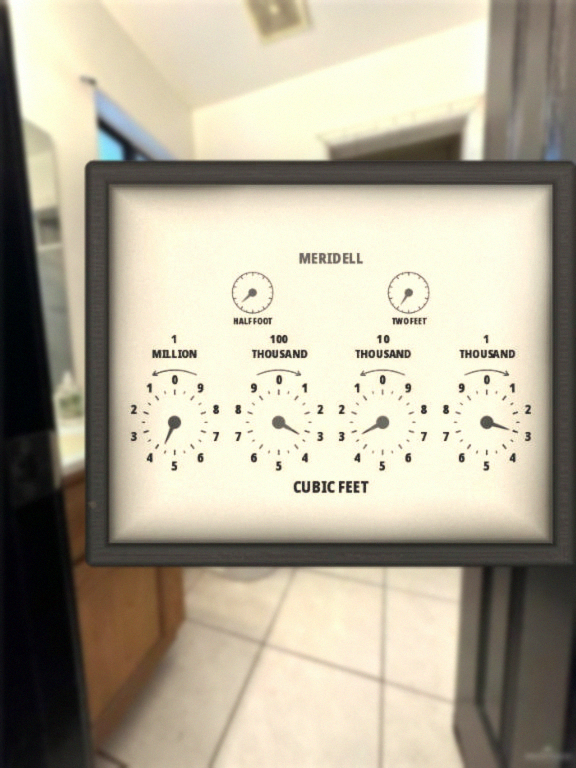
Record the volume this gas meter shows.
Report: 433300 ft³
